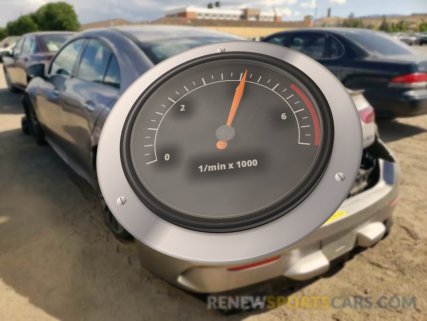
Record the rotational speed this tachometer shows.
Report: 4125 rpm
